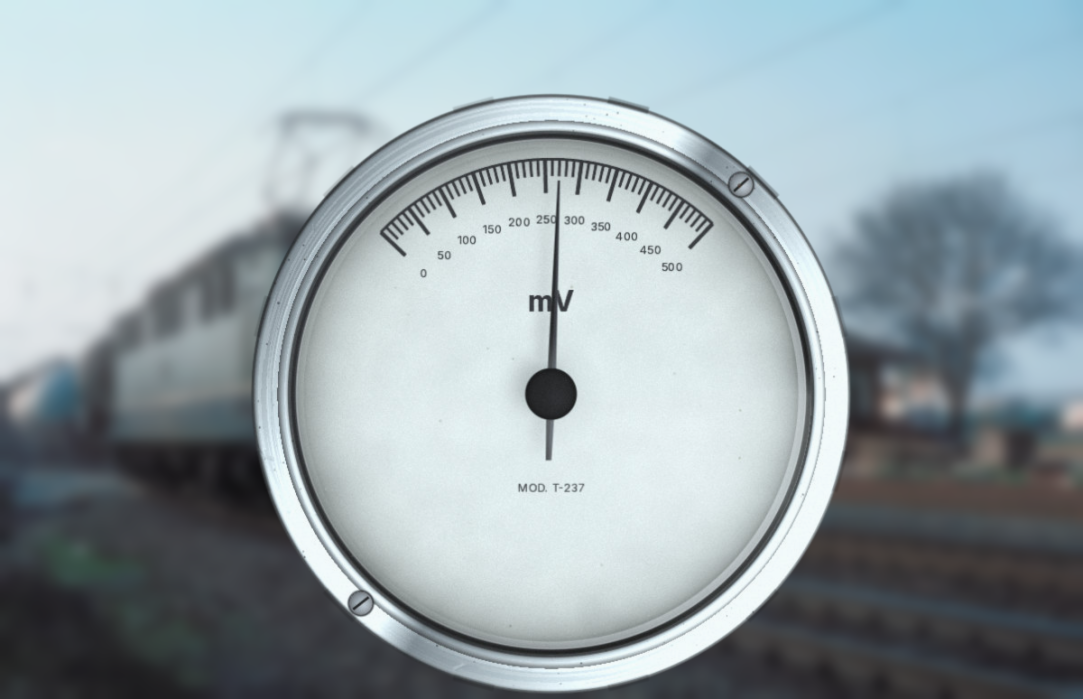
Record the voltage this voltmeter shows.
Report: 270 mV
